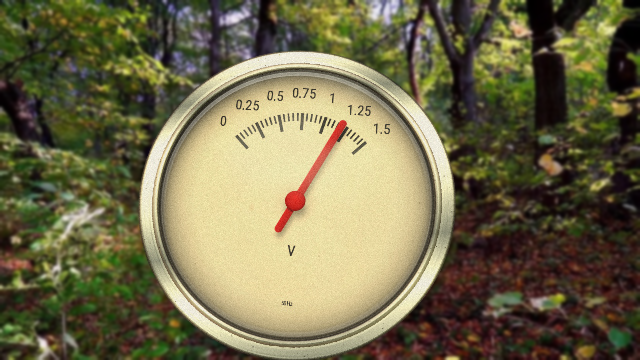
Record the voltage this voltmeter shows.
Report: 1.2 V
